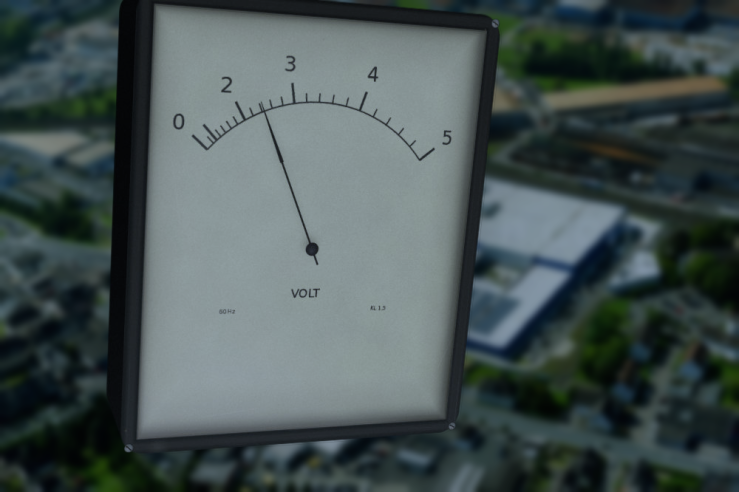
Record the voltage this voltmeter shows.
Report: 2.4 V
